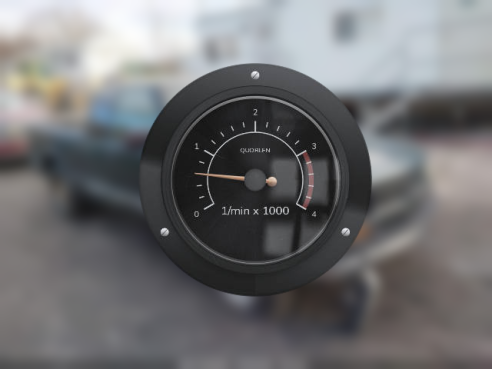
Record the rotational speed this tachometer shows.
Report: 600 rpm
